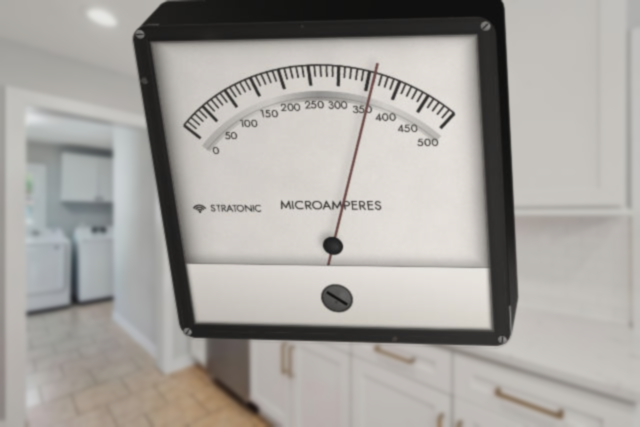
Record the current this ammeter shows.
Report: 360 µA
